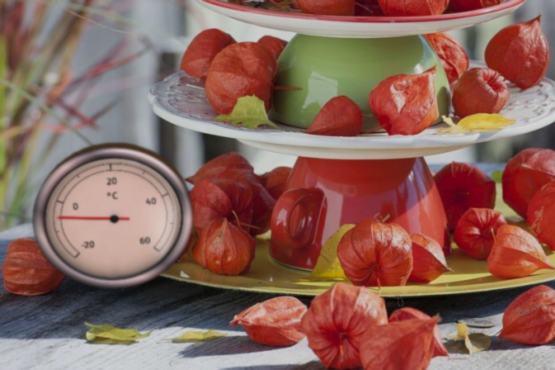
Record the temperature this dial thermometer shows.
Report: -5 °C
